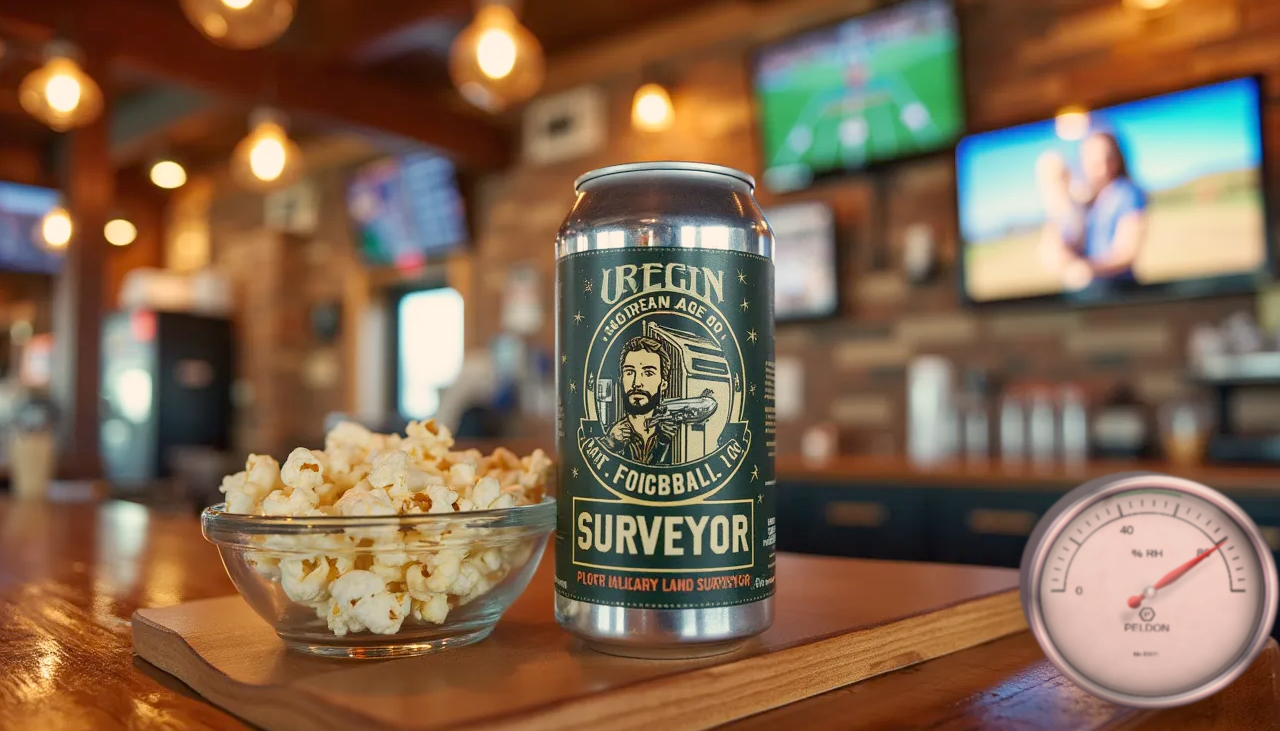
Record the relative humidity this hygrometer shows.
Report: 80 %
